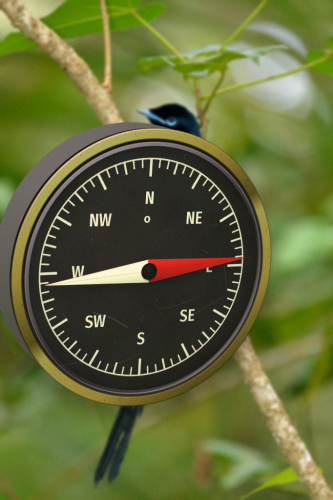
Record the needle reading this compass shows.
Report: 85 °
